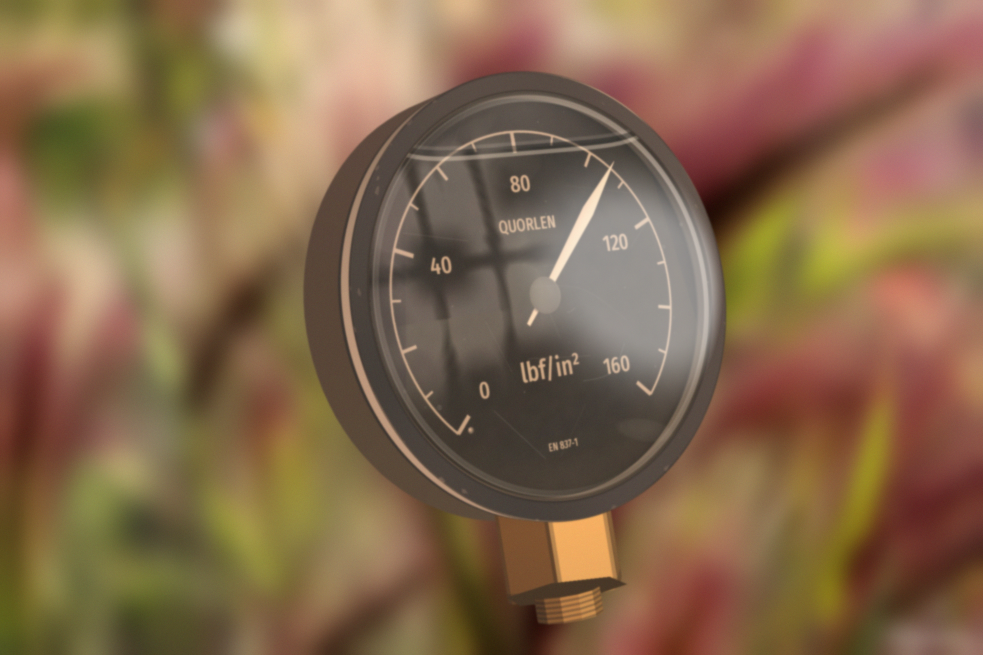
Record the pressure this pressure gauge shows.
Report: 105 psi
